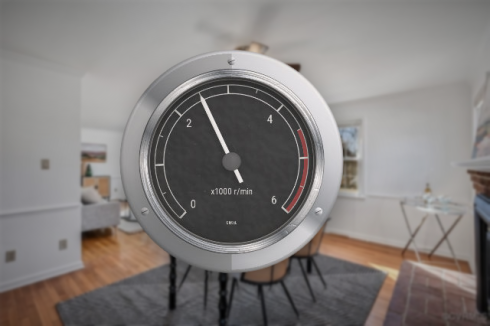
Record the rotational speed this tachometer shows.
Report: 2500 rpm
